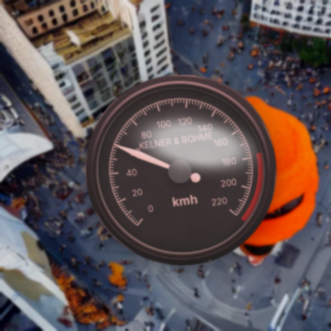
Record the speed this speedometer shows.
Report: 60 km/h
